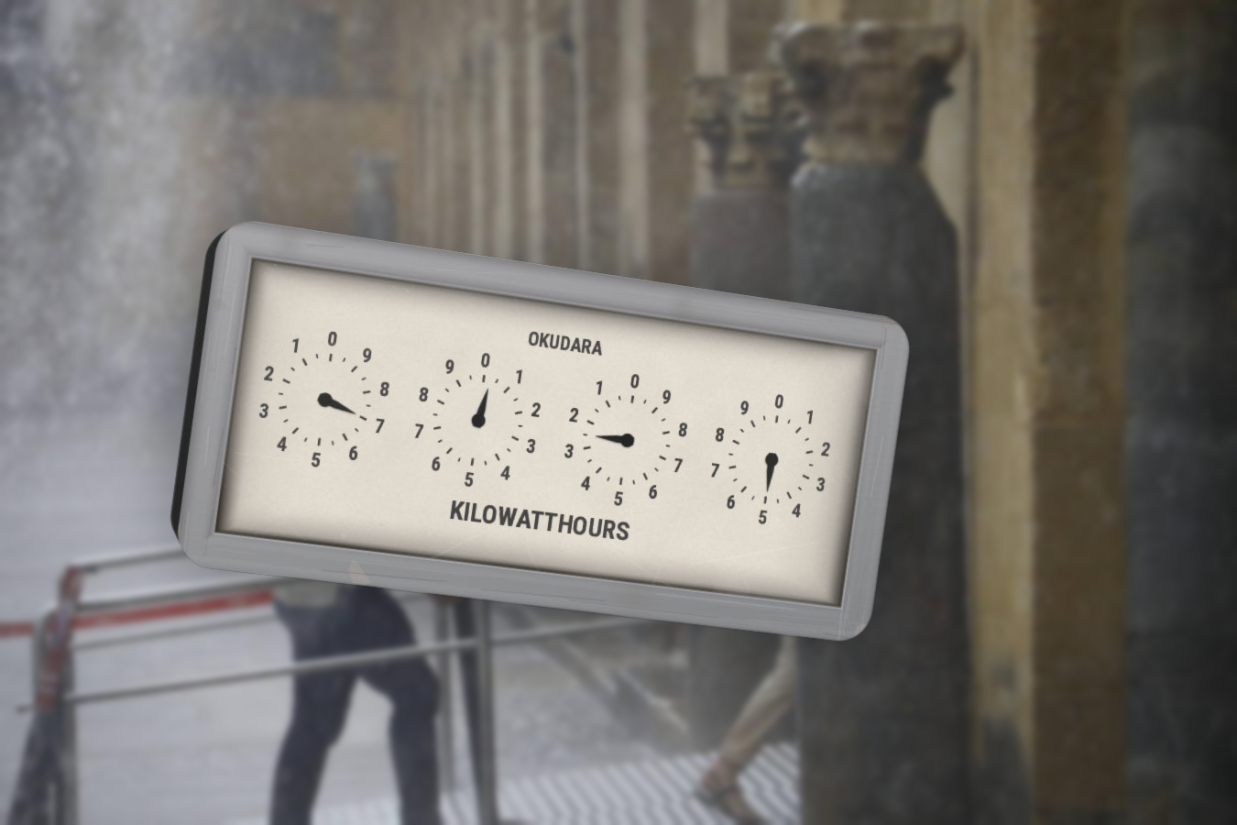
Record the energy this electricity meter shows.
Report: 7025 kWh
